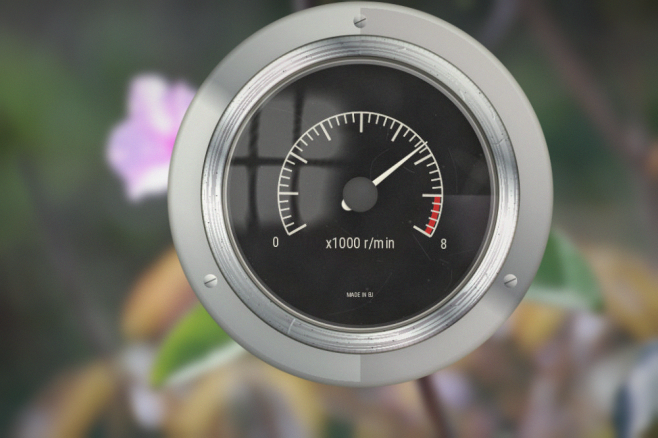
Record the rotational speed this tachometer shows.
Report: 5700 rpm
